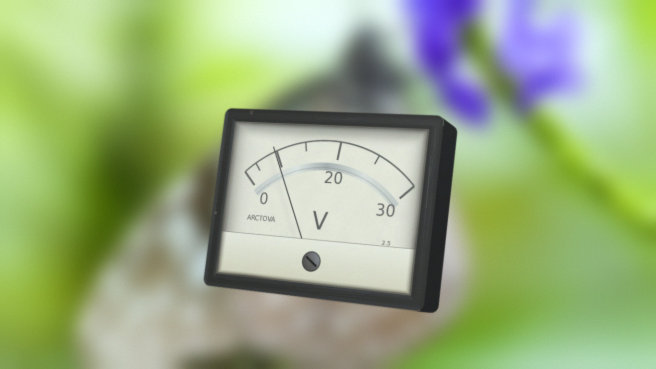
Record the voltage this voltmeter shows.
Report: 10 V
